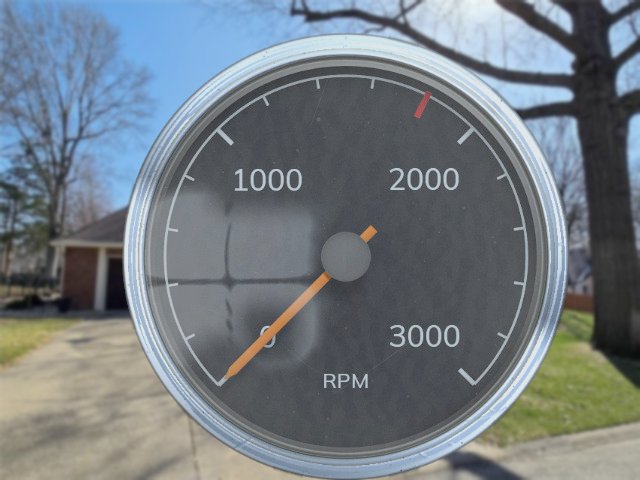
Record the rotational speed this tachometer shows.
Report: 0 rpm
